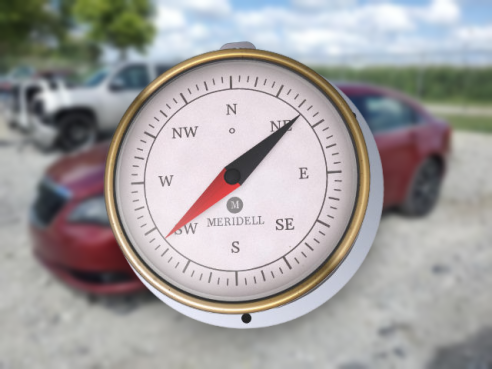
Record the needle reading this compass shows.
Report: 230 °
